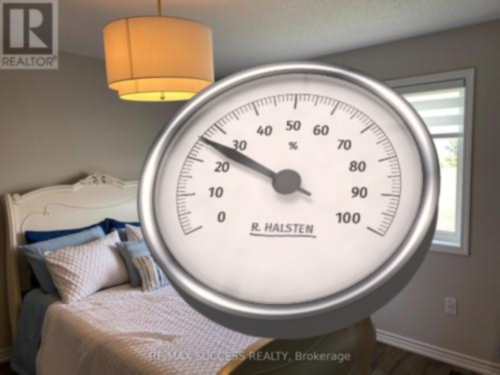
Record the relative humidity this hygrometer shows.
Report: 25 %
